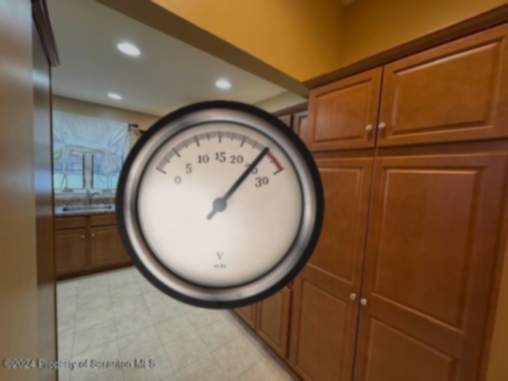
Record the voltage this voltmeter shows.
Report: 25 V
